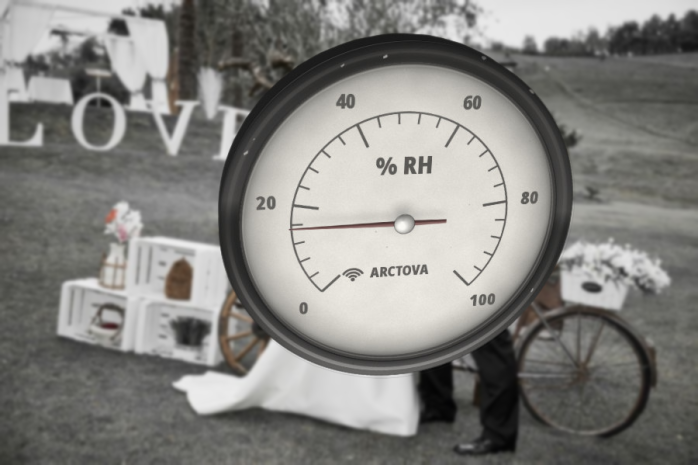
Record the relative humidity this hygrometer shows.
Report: 16 %
